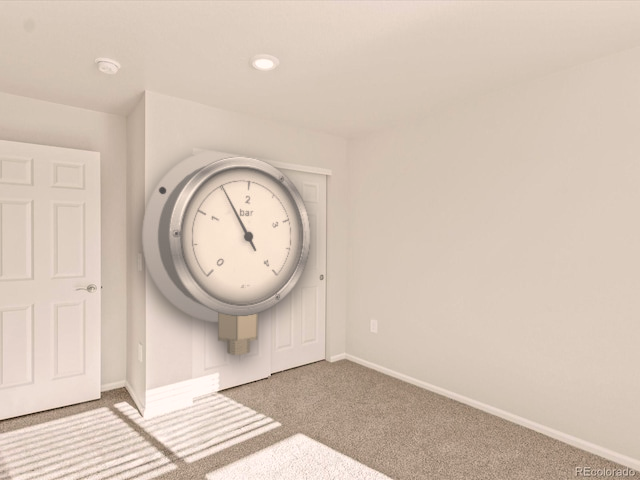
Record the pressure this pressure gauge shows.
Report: 1.5 bar
